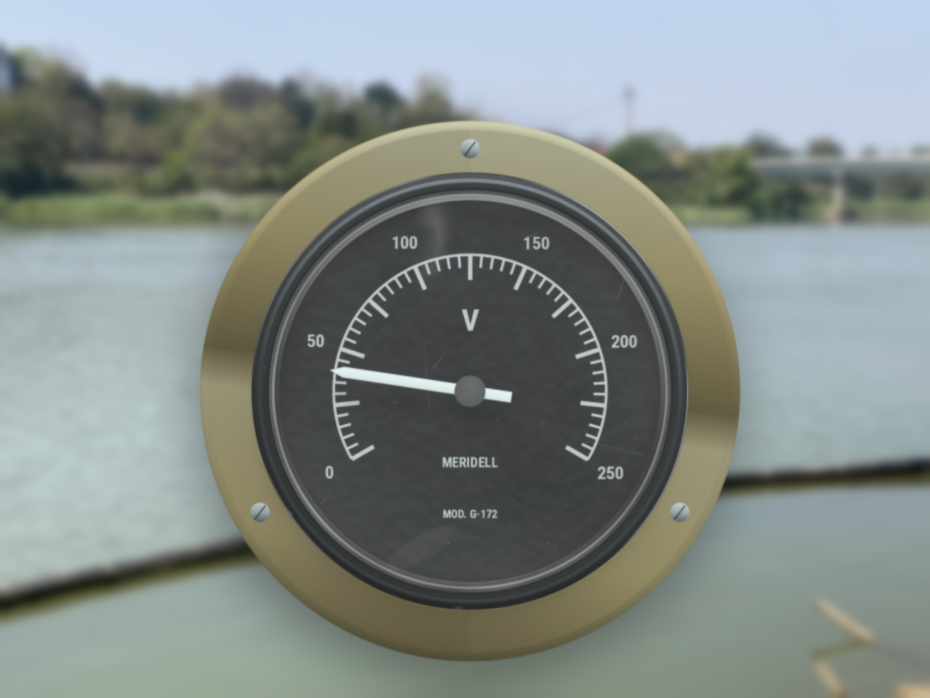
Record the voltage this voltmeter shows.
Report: 40 V
